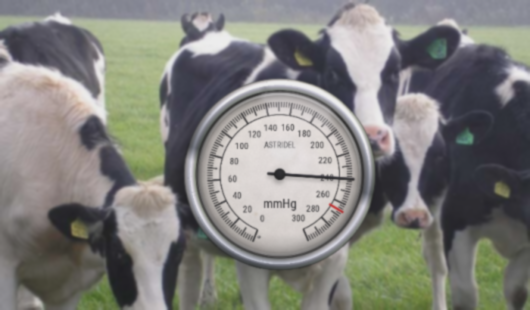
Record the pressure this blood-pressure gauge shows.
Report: 240 mmHg
